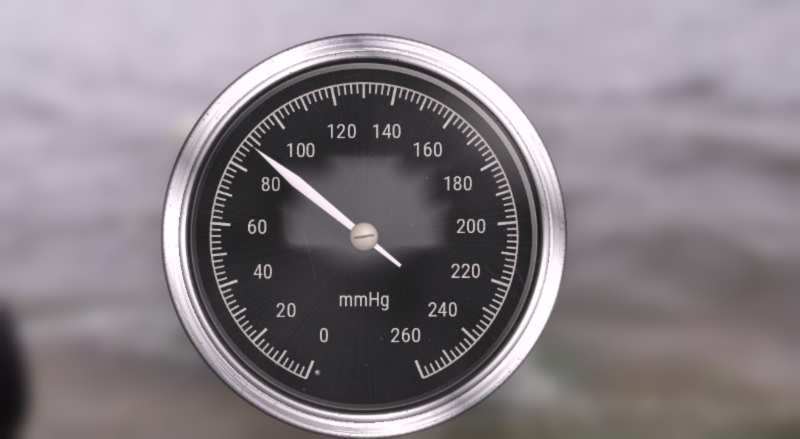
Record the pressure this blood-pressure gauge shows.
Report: 88 mmHg
